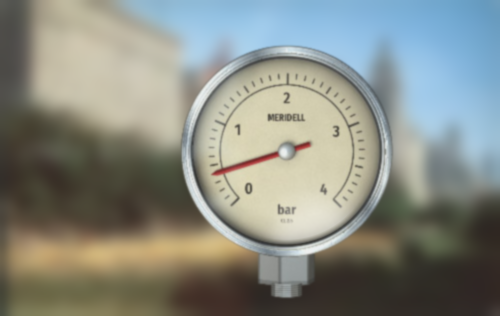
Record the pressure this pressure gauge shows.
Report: 0.4 bar
